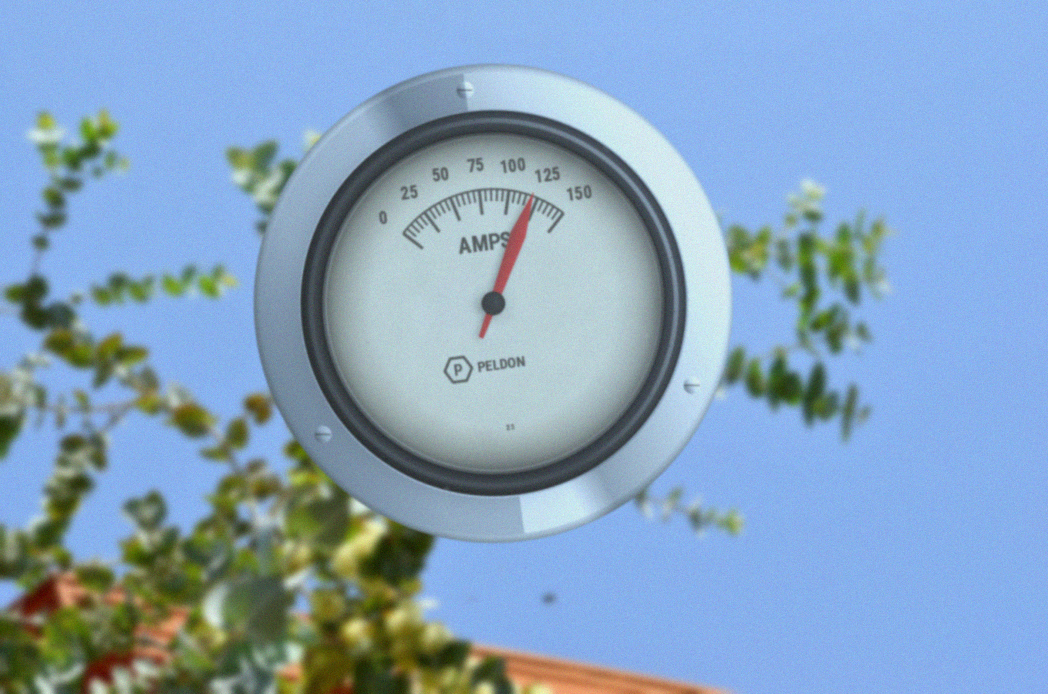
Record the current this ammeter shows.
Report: 120 A
